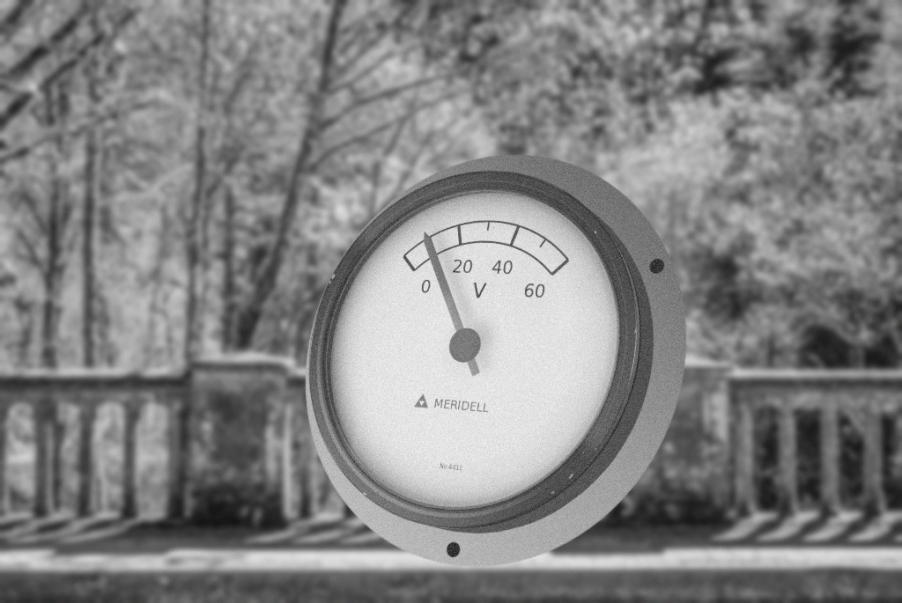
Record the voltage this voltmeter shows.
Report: 10 V
